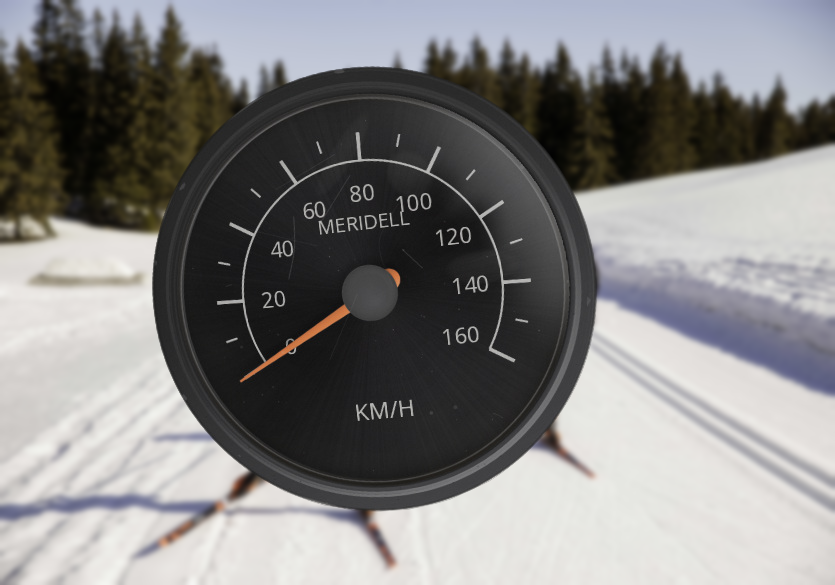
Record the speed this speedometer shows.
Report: 0 km/h
